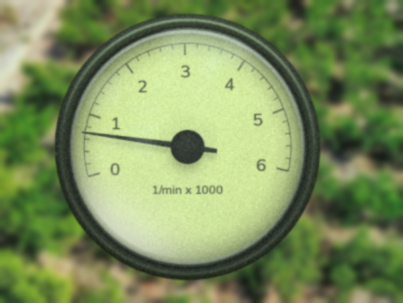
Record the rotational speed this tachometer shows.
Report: 700 rpm
